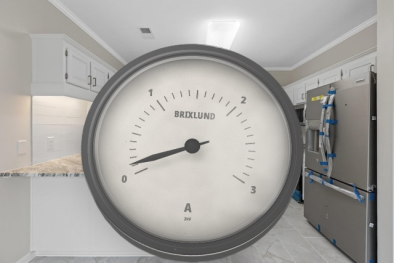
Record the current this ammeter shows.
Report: 0.1 A
